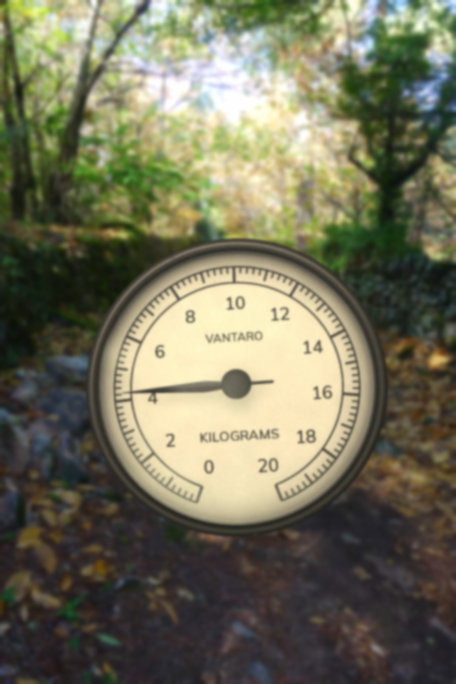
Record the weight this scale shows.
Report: 4.2 kg
